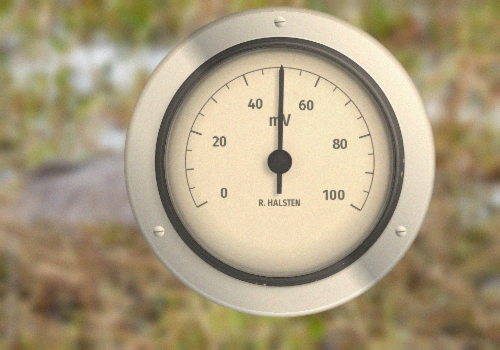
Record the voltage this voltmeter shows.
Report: 50 mV
